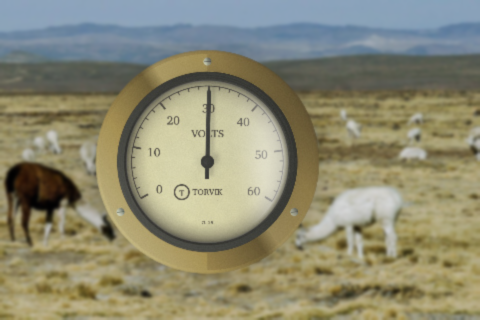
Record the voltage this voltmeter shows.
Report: 30 V
